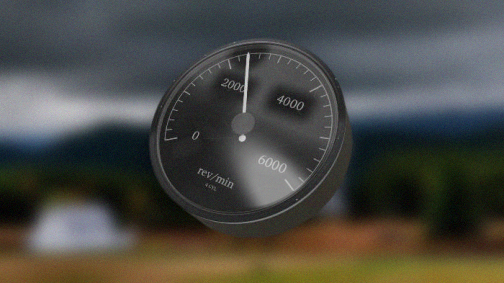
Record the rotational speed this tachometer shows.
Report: 2400 rpm
